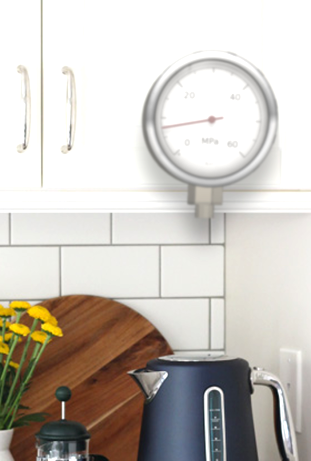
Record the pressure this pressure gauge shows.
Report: 7.5 MPa
